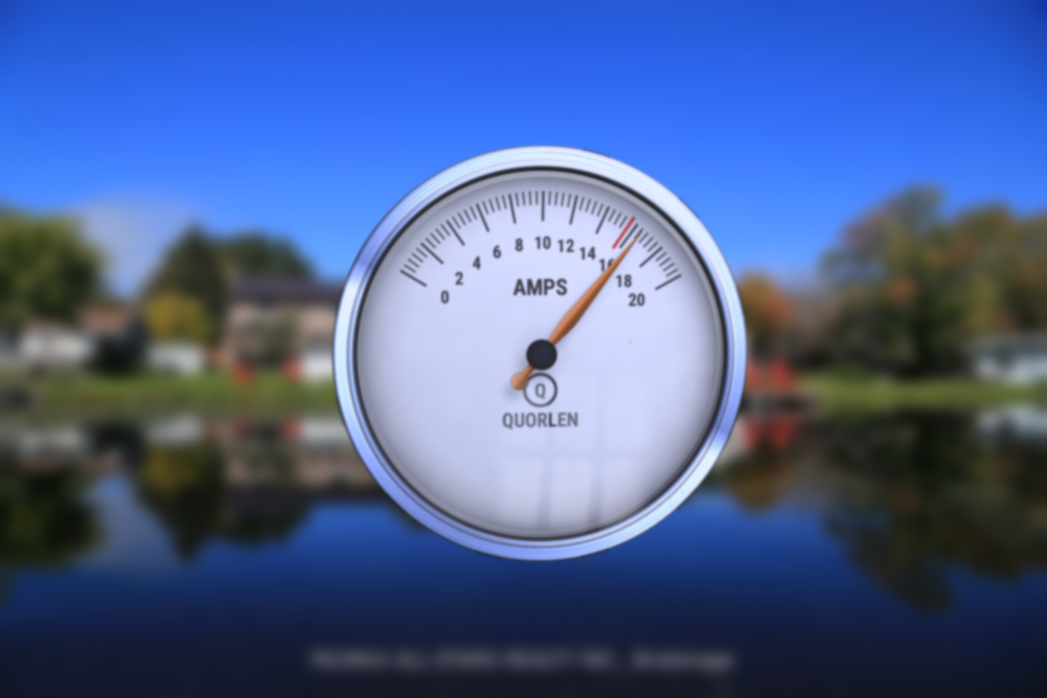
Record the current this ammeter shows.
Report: 16.4 A
